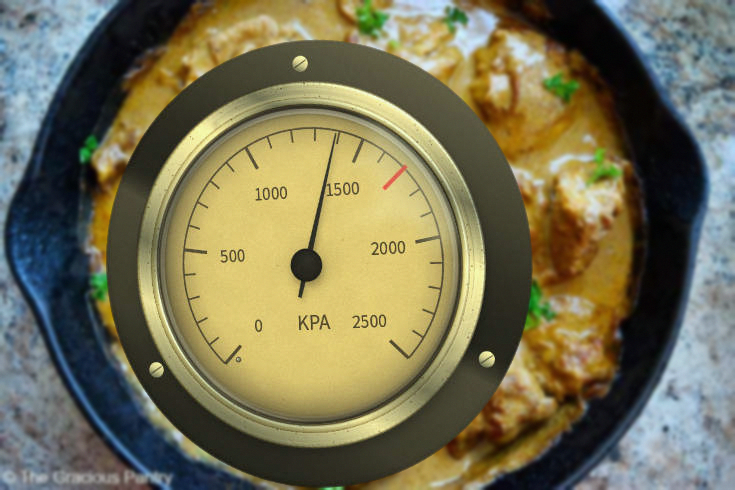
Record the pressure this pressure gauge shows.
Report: 1400 kPa
